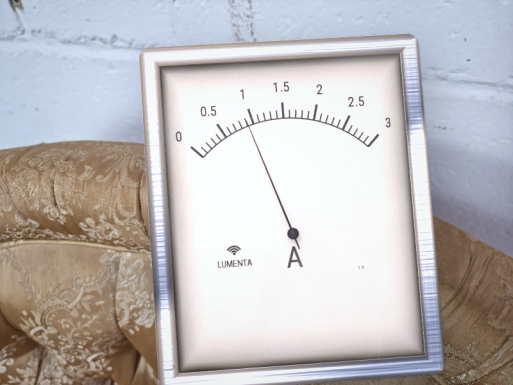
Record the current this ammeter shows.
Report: 0.9 A
